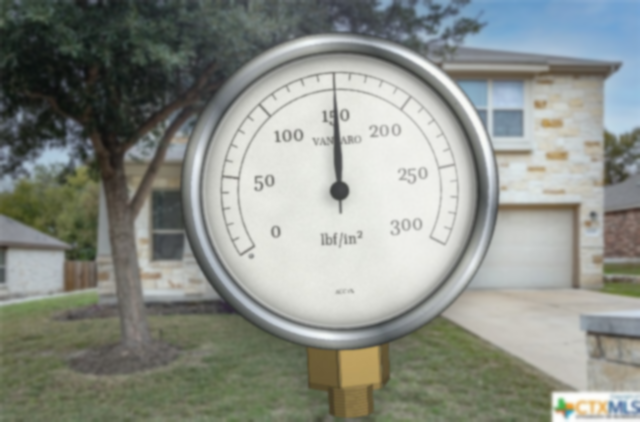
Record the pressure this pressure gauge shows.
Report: 150 psi
